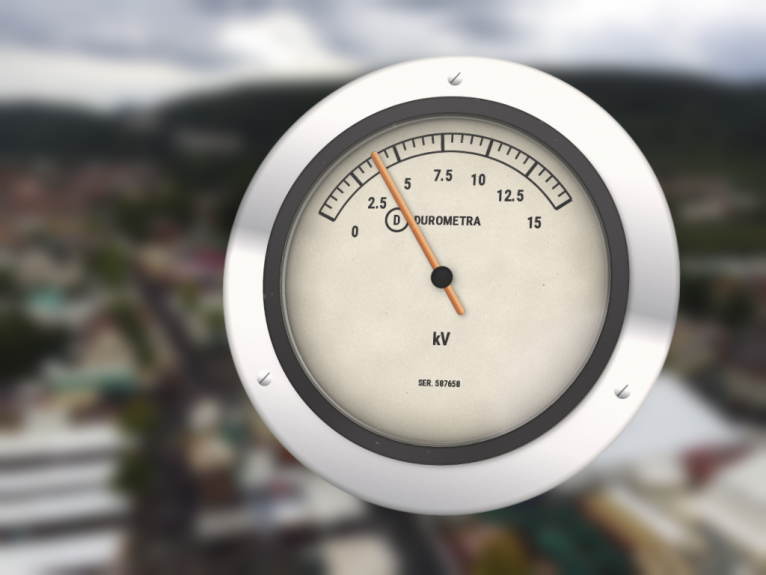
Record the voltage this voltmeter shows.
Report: 4 kV
